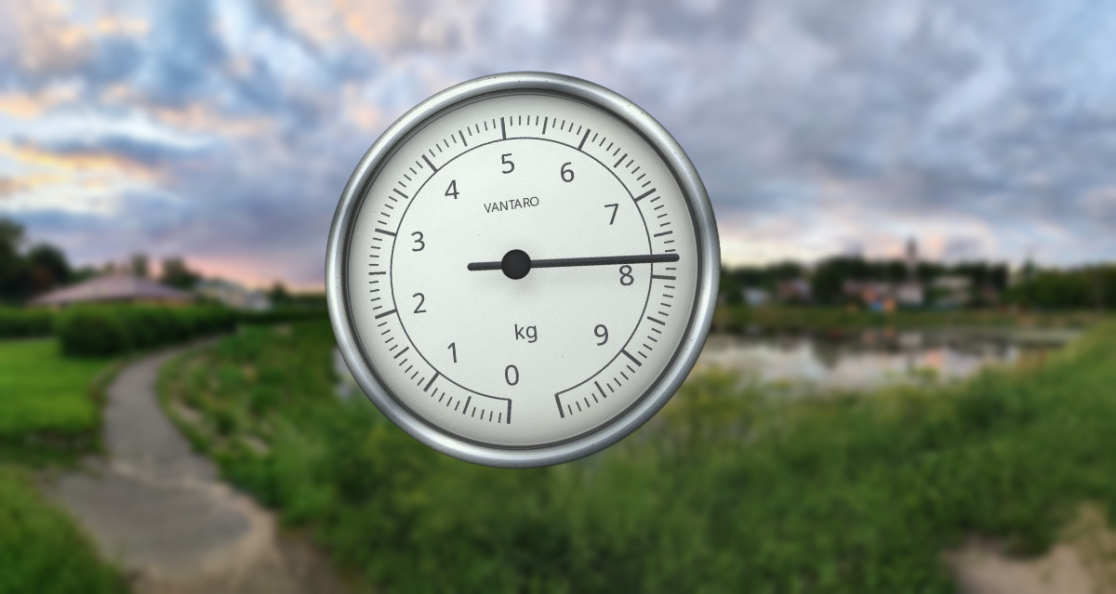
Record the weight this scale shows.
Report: 7.8 kg
